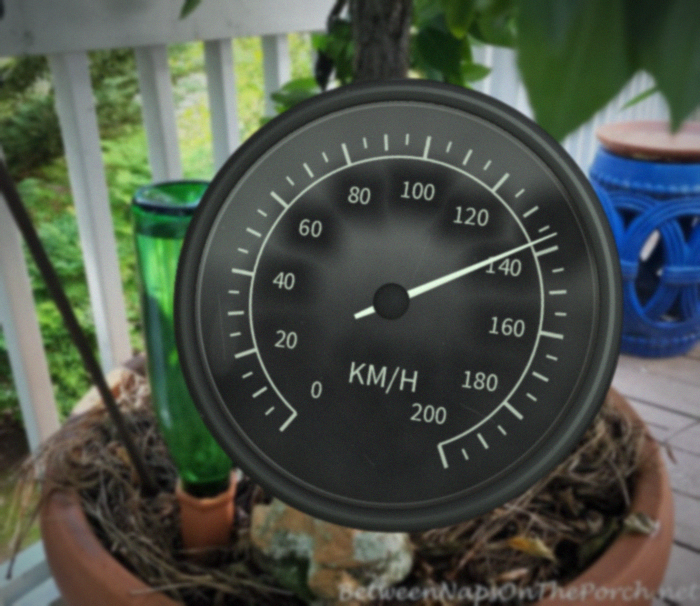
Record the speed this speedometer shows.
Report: 137.5 km/h
